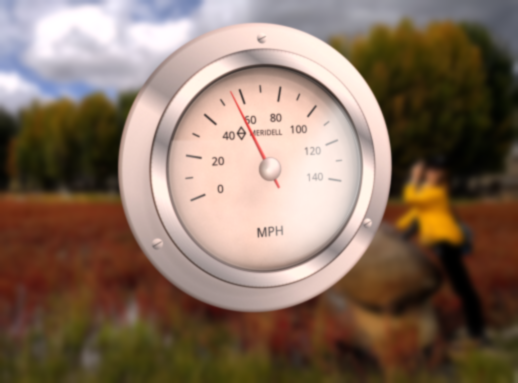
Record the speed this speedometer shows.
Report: 55 mph
